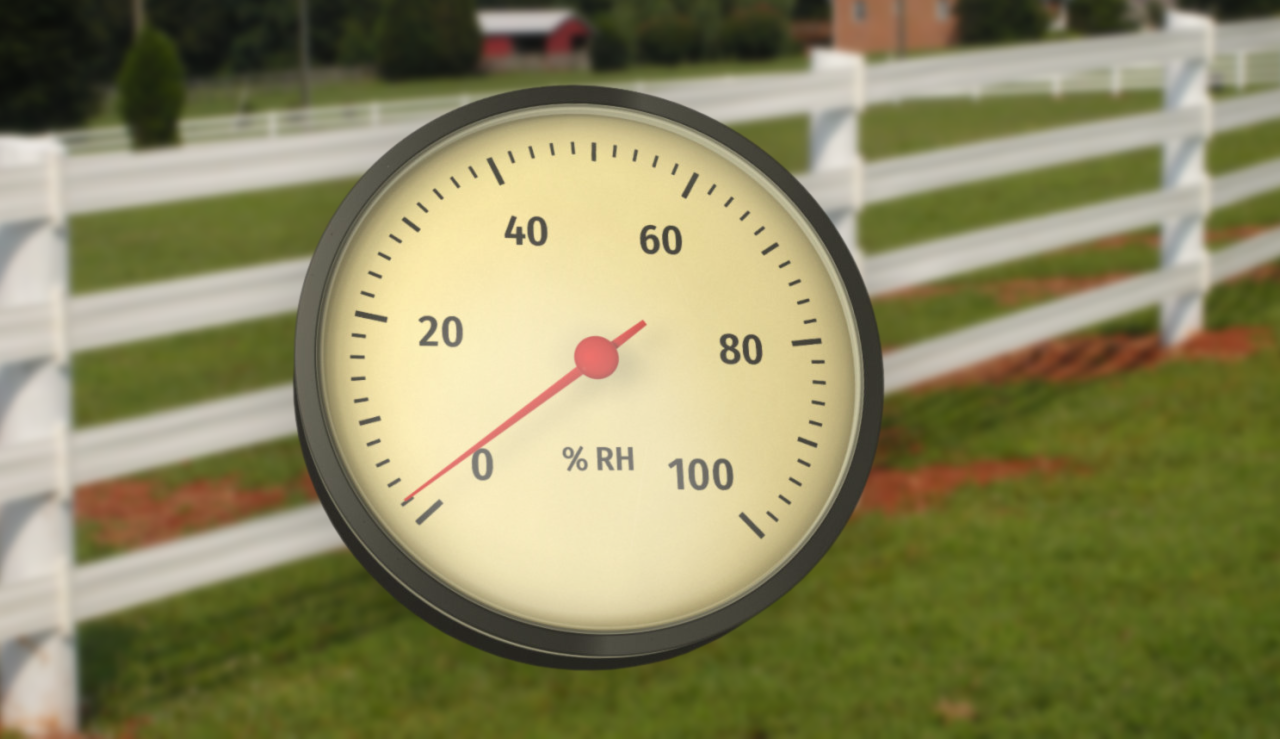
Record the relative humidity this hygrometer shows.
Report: 2 %
